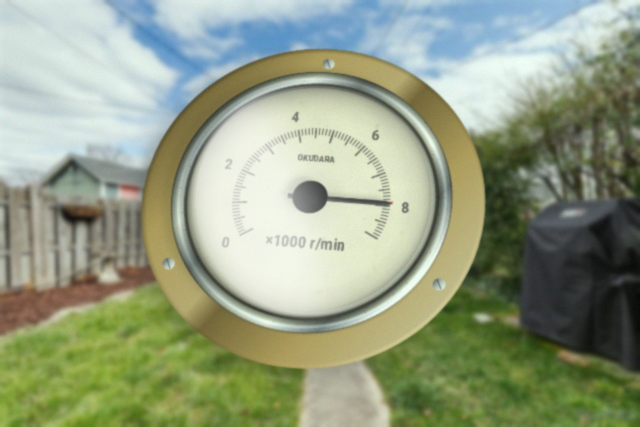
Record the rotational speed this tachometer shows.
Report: 8000 rpm
